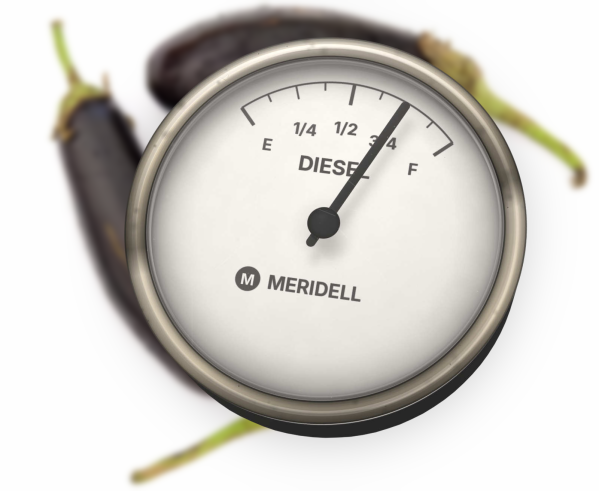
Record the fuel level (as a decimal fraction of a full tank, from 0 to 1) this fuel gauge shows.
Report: 0.75
